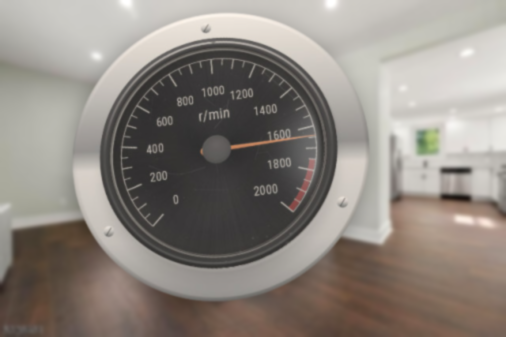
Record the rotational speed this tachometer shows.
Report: 1650 rpm
